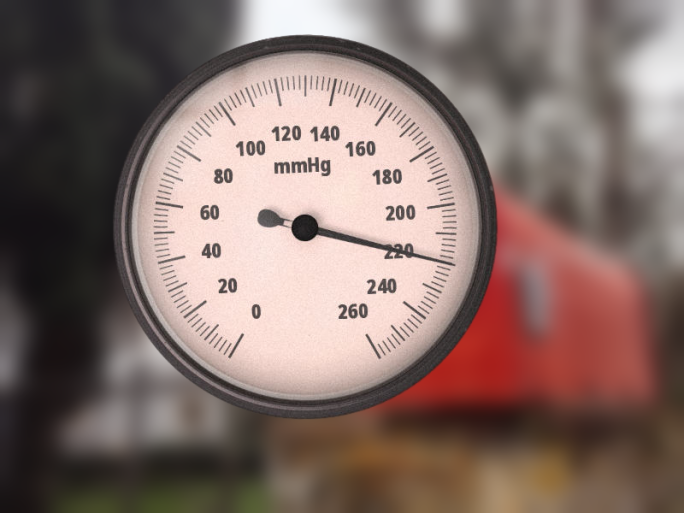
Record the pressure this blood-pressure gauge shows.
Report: 220 mmHg
